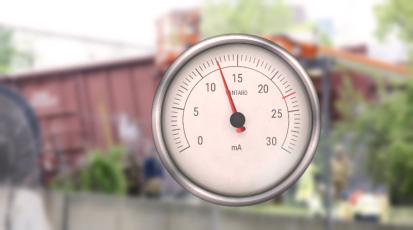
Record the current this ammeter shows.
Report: 12.5 mA
